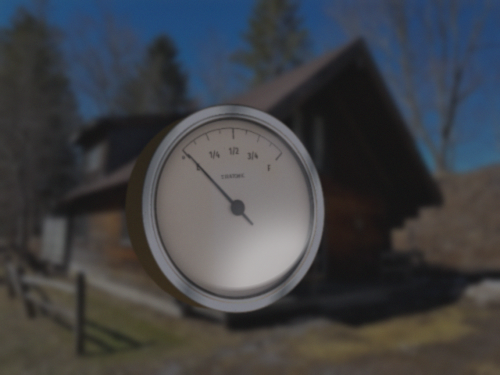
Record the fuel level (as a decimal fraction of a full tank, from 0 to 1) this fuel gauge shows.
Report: 0
